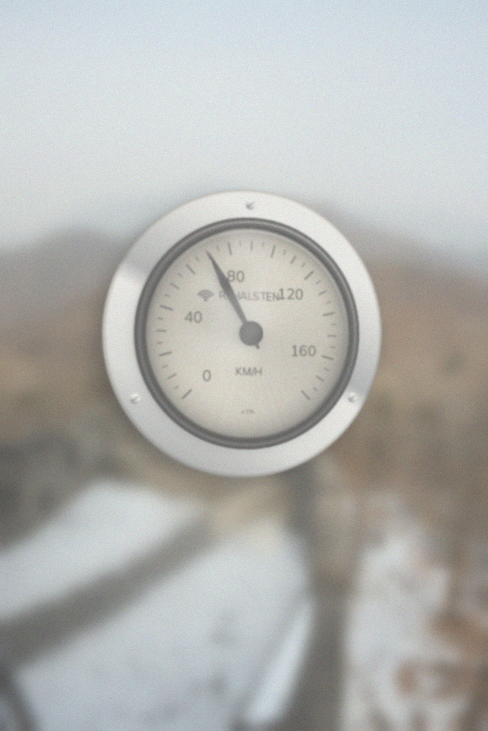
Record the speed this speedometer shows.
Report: 70 km/h
